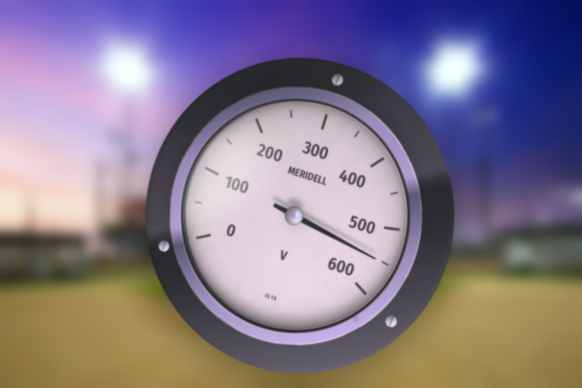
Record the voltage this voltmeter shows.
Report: 550 V
